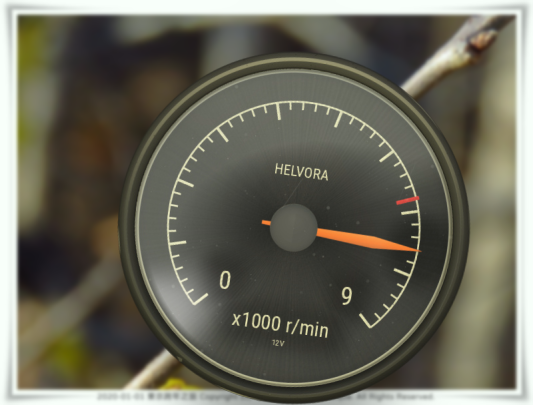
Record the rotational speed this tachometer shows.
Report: 7600 rpm
